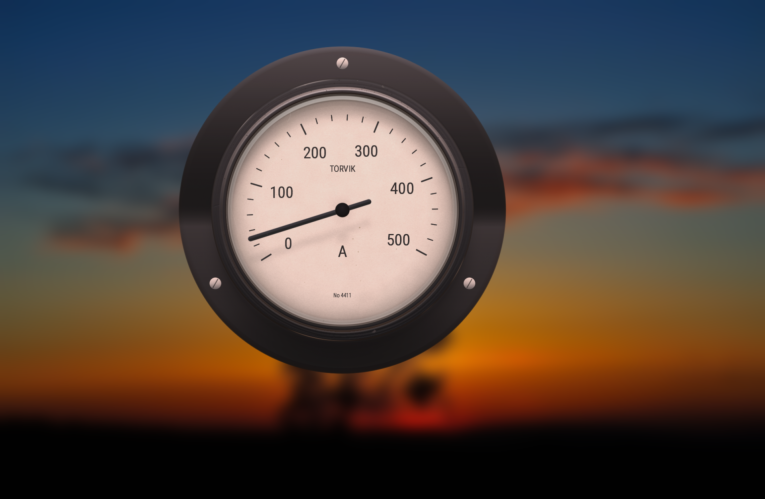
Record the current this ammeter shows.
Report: 30 A
